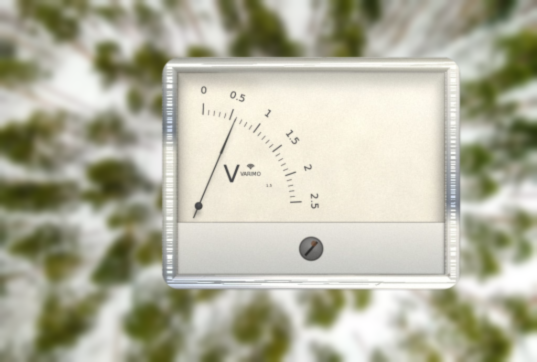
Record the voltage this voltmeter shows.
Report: 0.6 V
